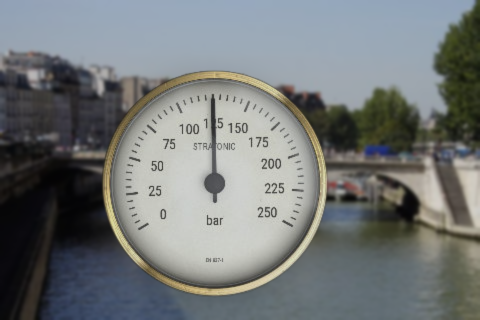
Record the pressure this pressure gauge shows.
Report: 125 bar
